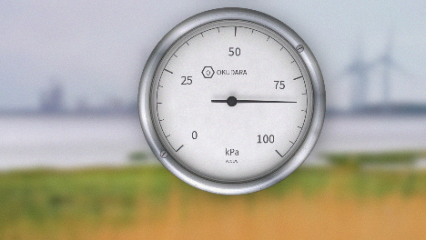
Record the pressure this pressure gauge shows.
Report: 82.5 kPa
